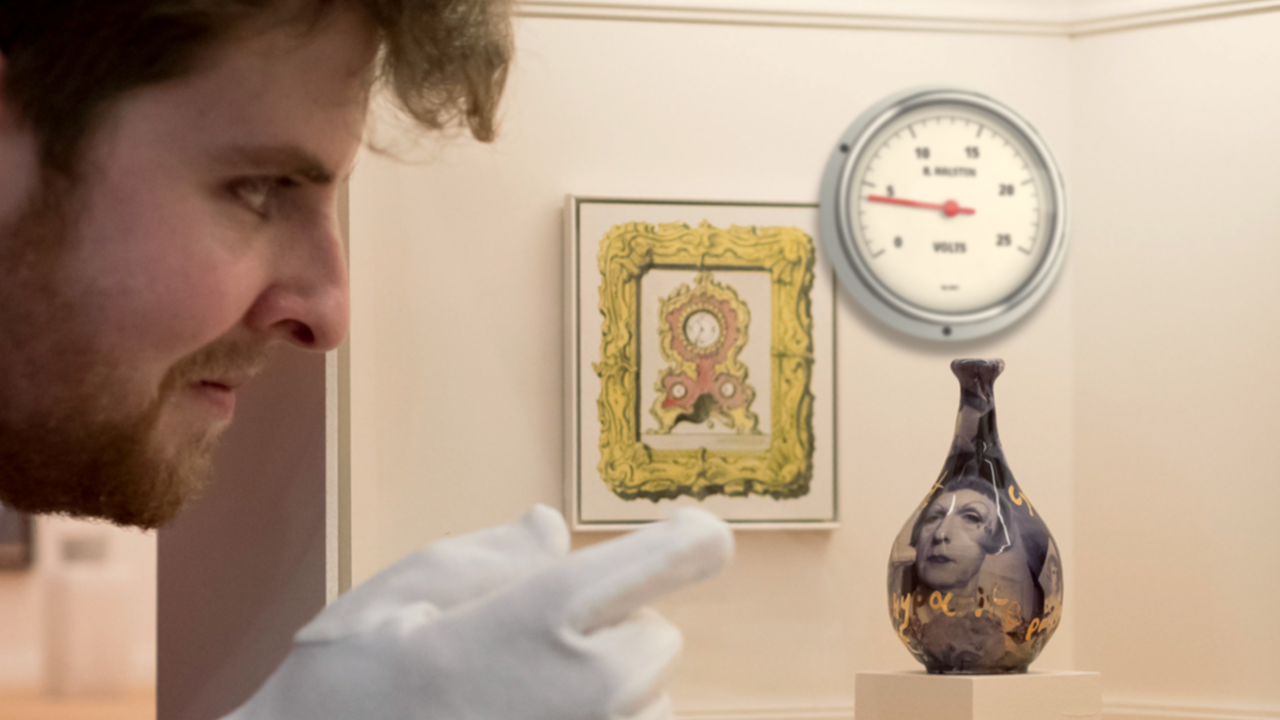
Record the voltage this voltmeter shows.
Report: 4 V
